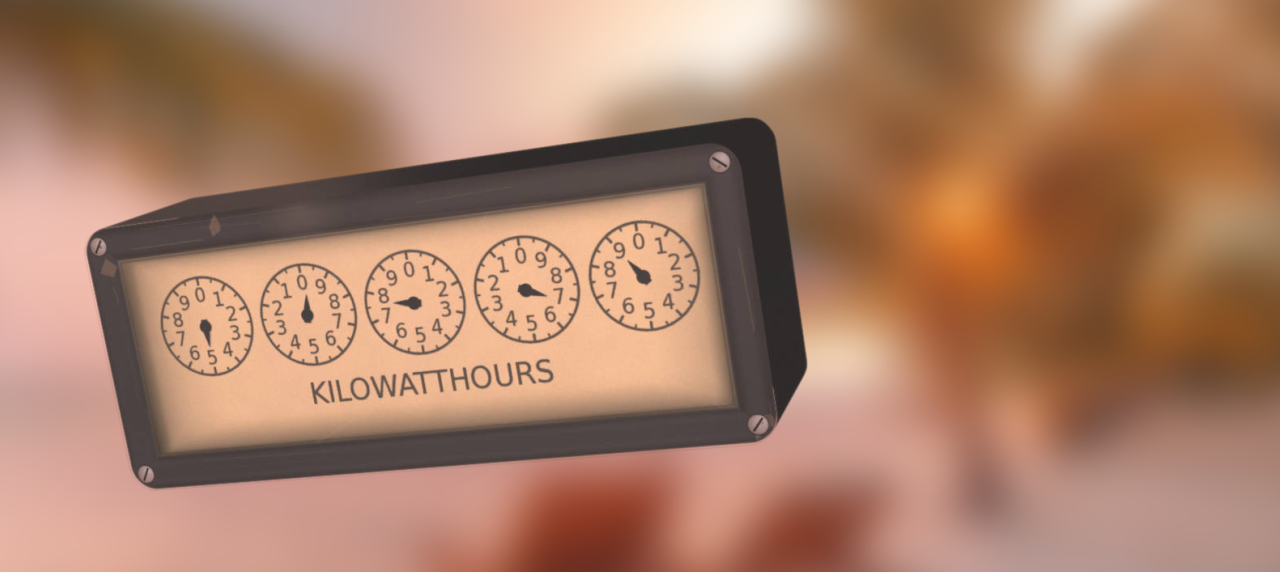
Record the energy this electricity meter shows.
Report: 49769 kWh
